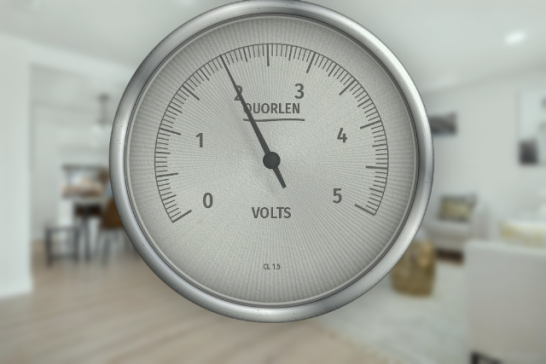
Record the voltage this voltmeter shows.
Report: 2 V
